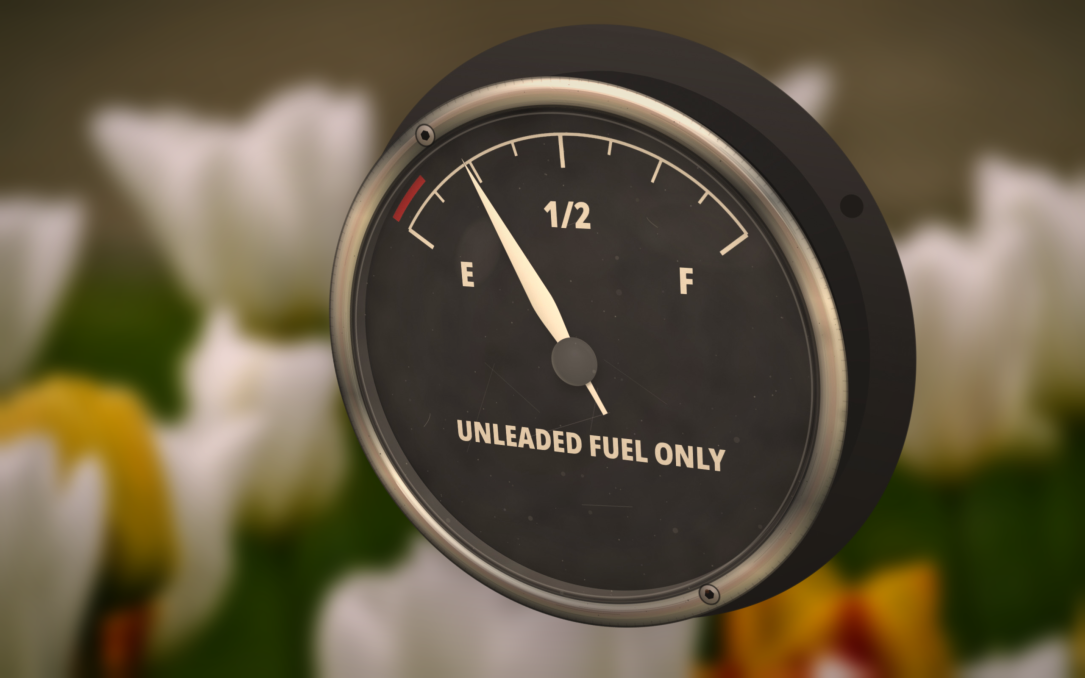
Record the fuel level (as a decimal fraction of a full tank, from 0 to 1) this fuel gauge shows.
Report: 0.25
